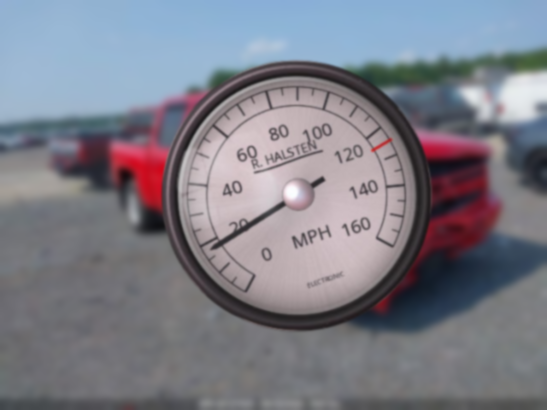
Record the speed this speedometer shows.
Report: 17.5 mph
